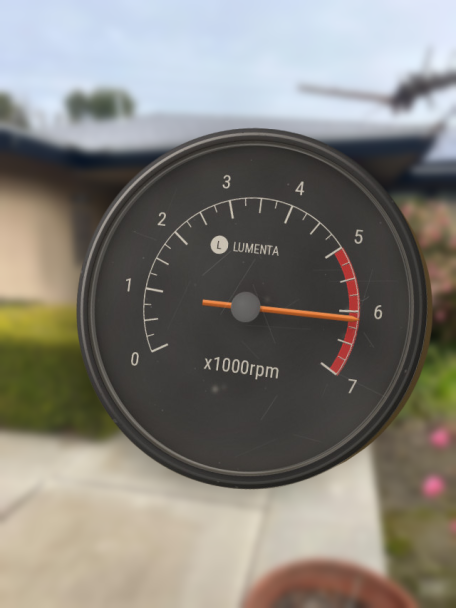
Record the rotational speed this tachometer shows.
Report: 6125 rpm
